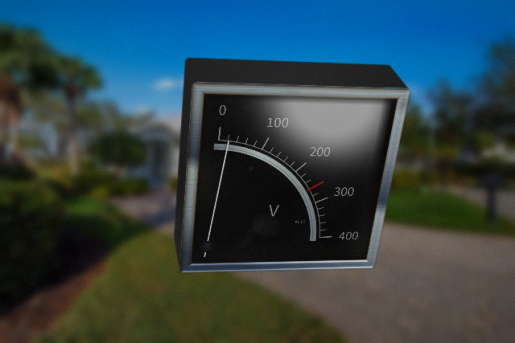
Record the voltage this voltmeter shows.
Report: 20 V
